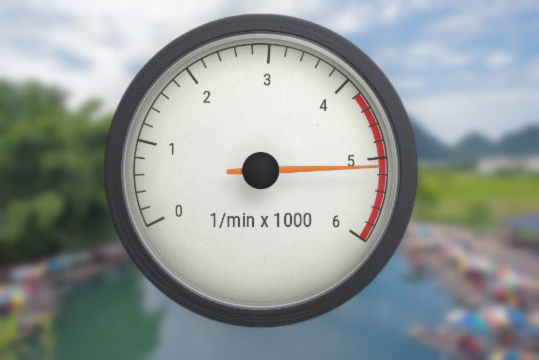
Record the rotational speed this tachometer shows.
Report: 5100 rpm
